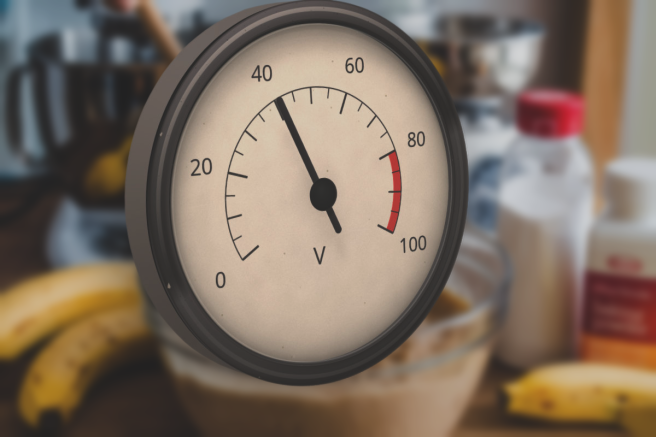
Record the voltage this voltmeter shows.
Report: 40 V
